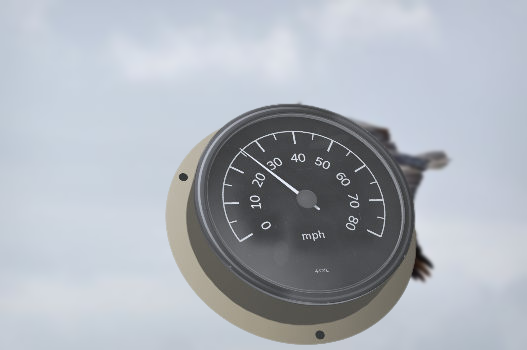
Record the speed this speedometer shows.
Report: 25 mph
